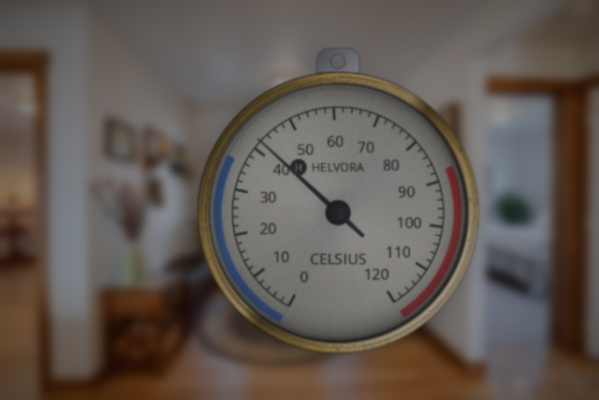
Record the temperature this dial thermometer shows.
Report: 42 °C
